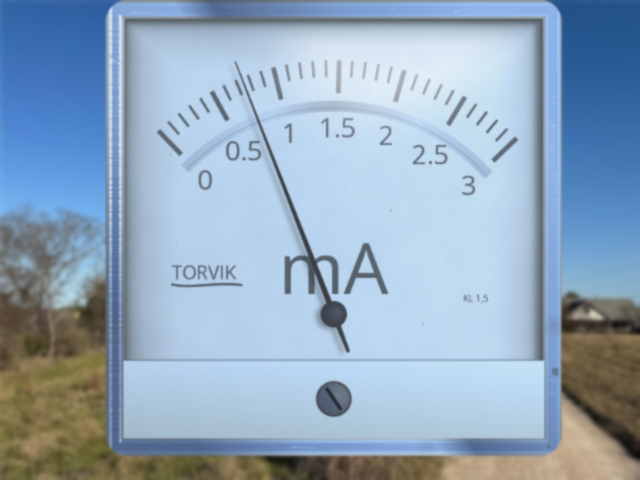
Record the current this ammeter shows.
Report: 0.75 mA
